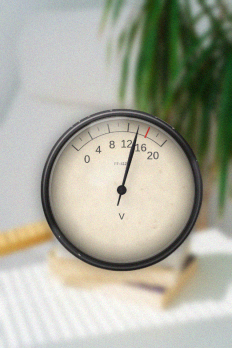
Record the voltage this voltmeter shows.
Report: 14 V
